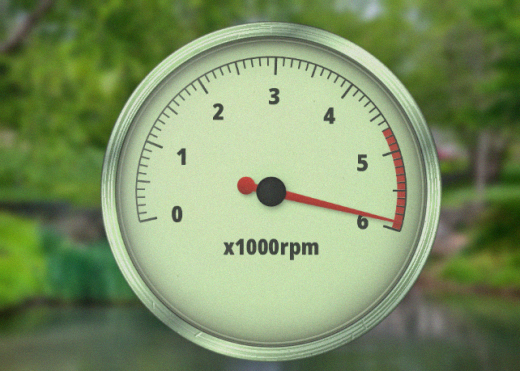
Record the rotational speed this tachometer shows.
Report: 5900 rpm
